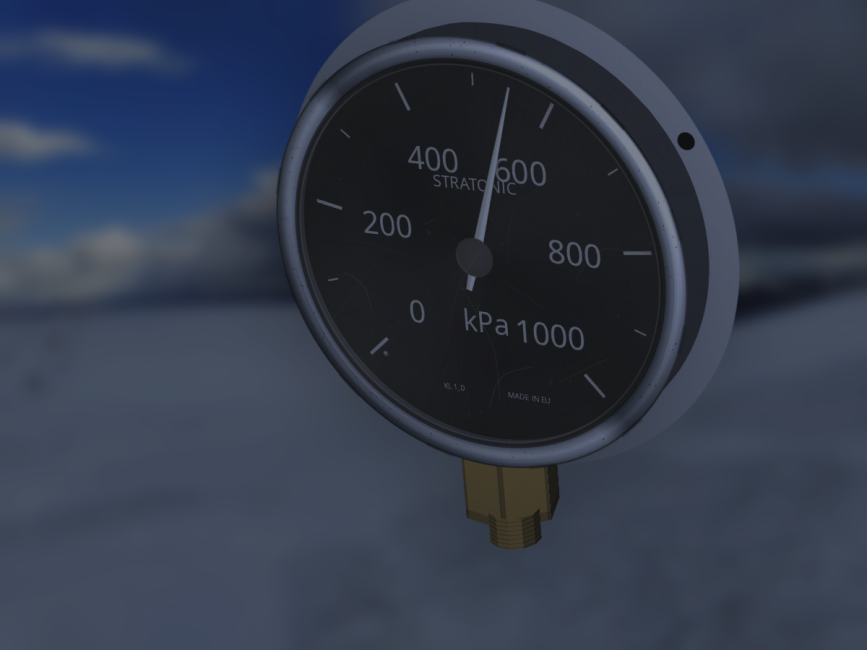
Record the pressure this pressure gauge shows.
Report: 550 kPa
